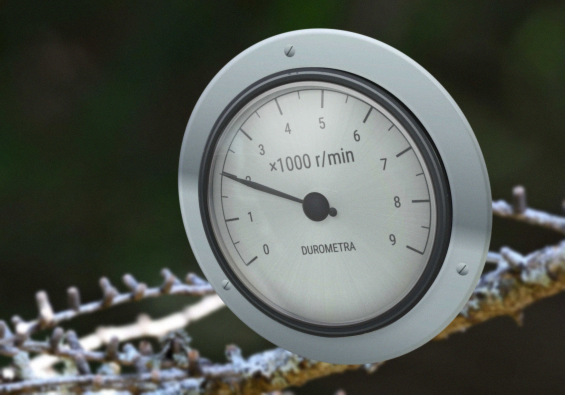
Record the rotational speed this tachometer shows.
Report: 2000 rpm
